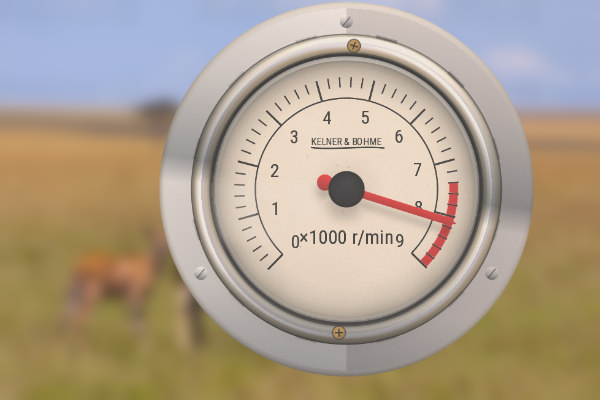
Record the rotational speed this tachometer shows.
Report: 8100 rpm
